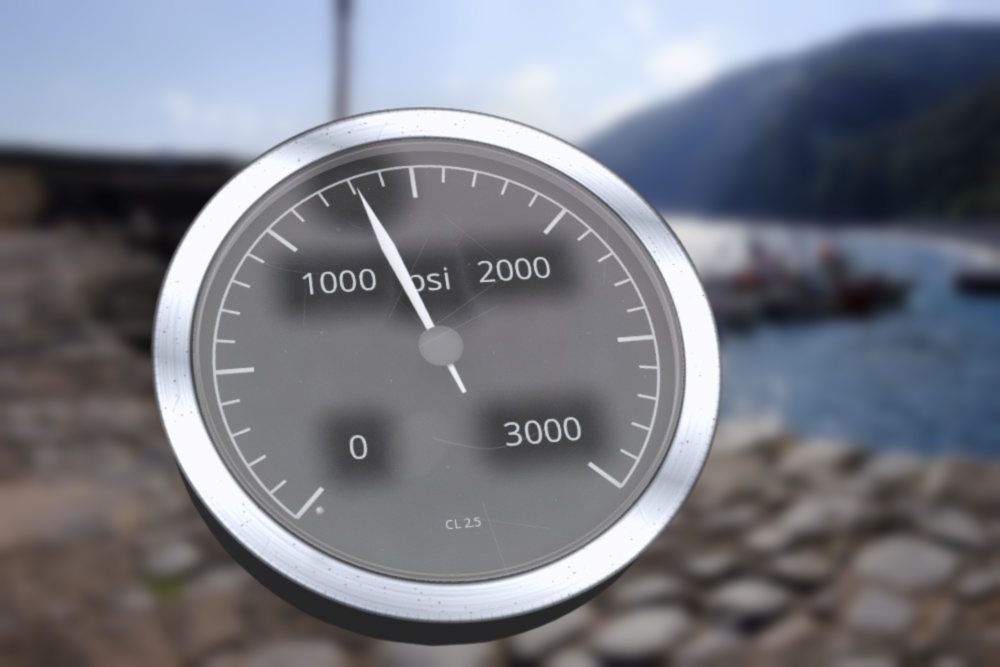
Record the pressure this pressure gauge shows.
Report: 1300 psi
